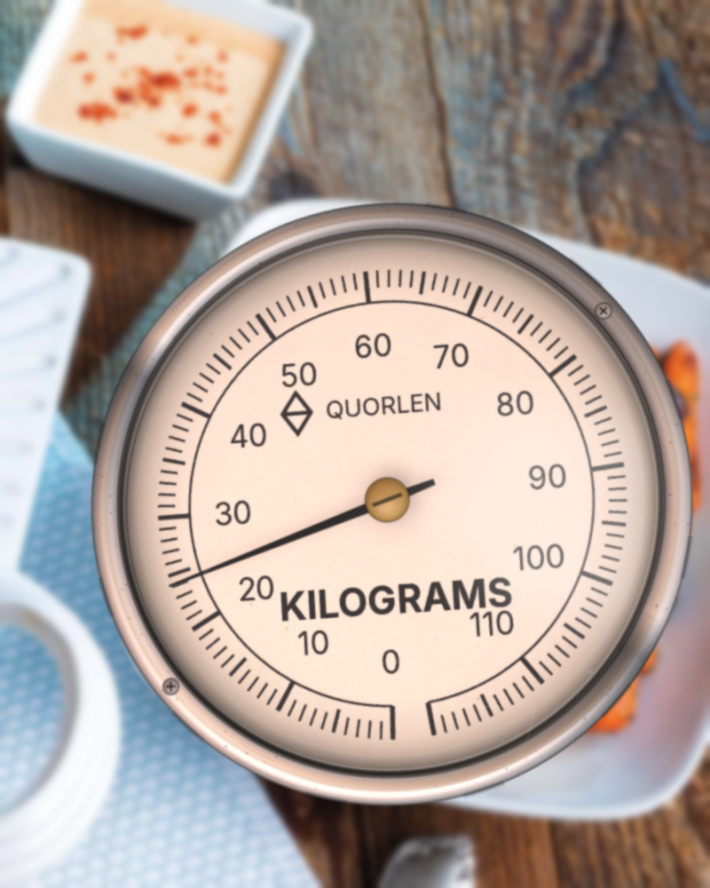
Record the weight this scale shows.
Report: 24 kg
